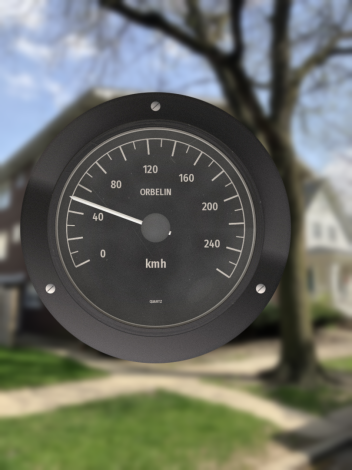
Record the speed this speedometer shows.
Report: 50 km/h
